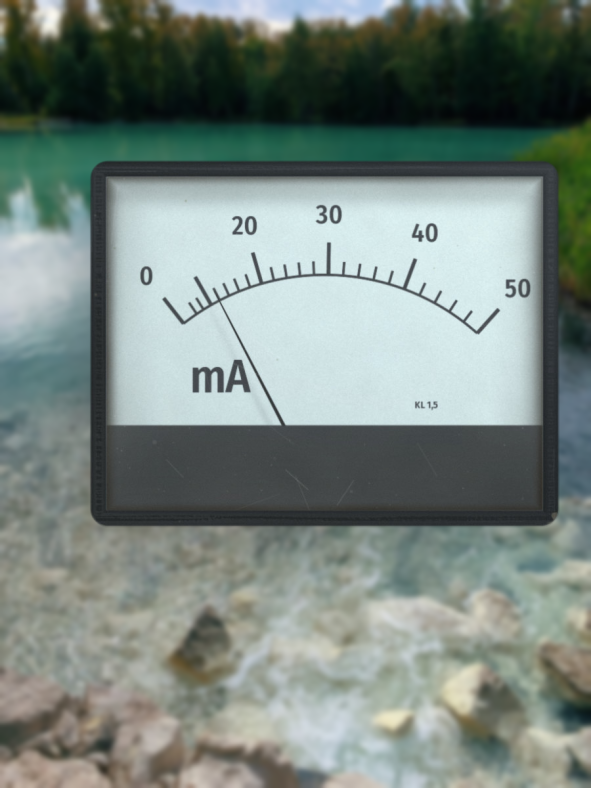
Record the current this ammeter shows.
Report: 12 mA
